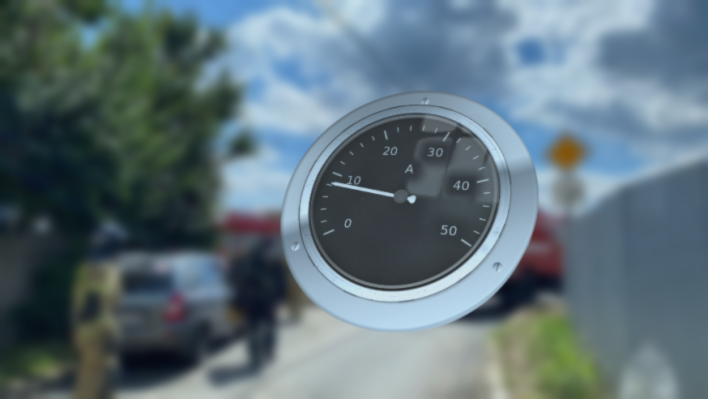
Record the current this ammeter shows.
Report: 8 A
